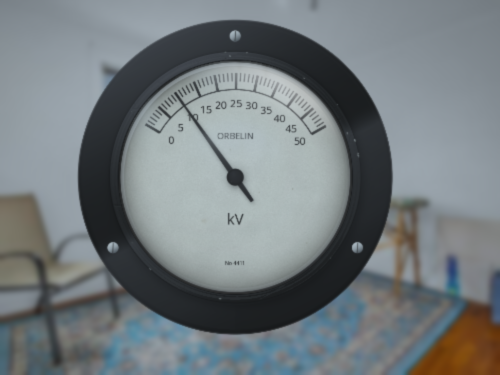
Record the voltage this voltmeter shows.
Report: 10 kV
